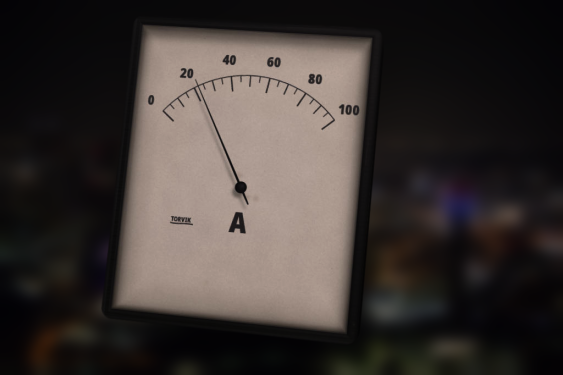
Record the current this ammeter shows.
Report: 22.5 A
